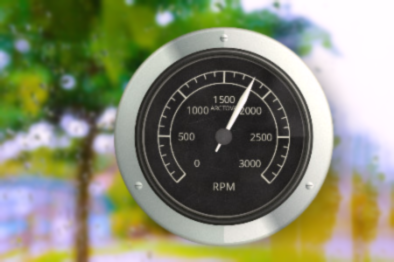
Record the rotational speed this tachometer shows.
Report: 1800 rpm
